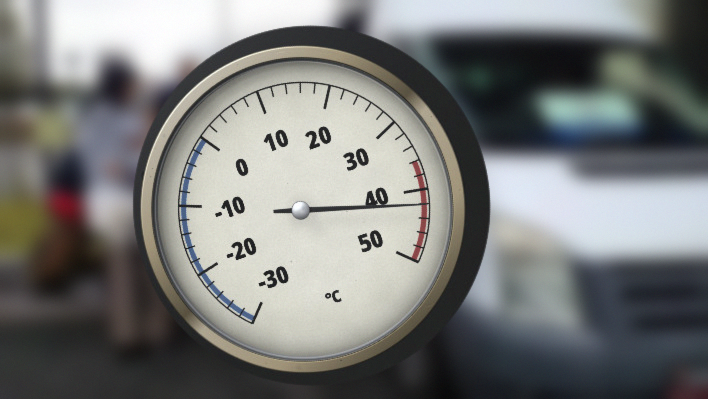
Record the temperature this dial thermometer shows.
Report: 42 °C
